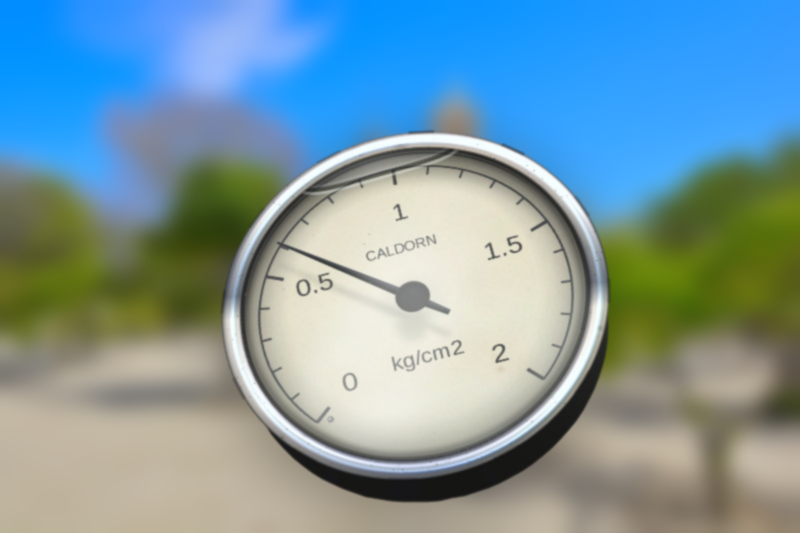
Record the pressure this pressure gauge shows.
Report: 0.6 kg/cm²
